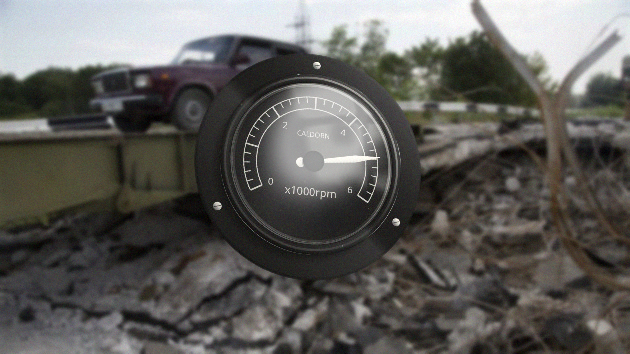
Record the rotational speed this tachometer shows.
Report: 5000 rpm
